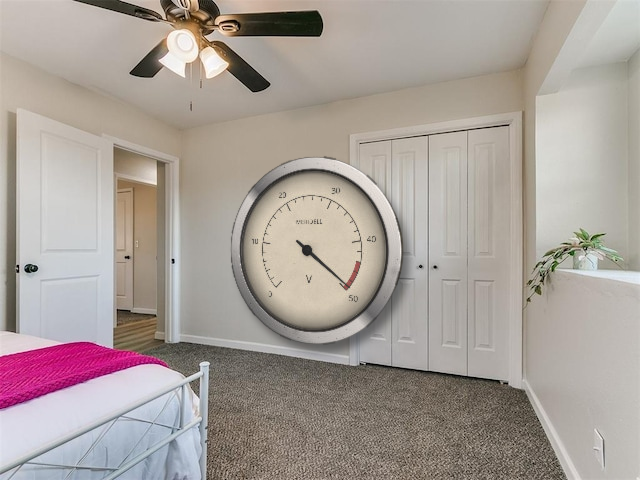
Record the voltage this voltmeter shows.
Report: 49 V
